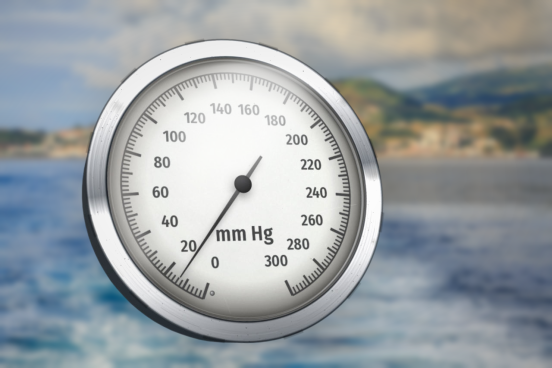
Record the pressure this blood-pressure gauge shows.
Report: 14 mmHg
